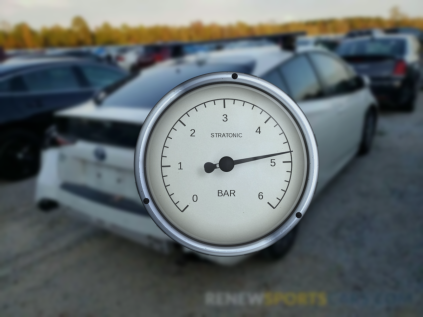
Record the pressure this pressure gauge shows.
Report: 4.8 bar
